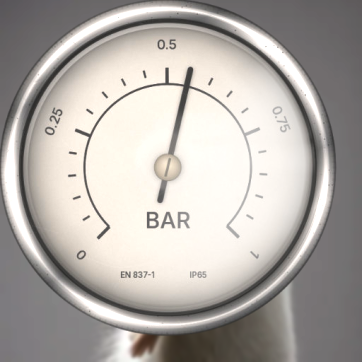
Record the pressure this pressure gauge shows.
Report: 0.55 bar
